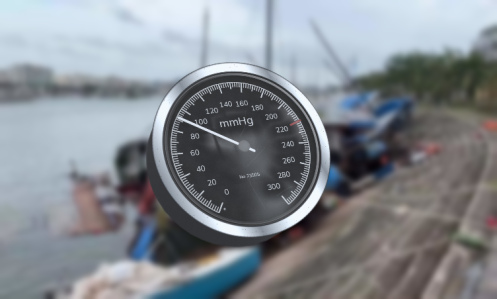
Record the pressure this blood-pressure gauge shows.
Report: 90 mmHg
